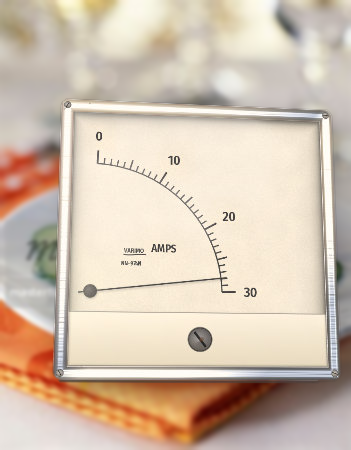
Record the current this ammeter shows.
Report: 28 A
